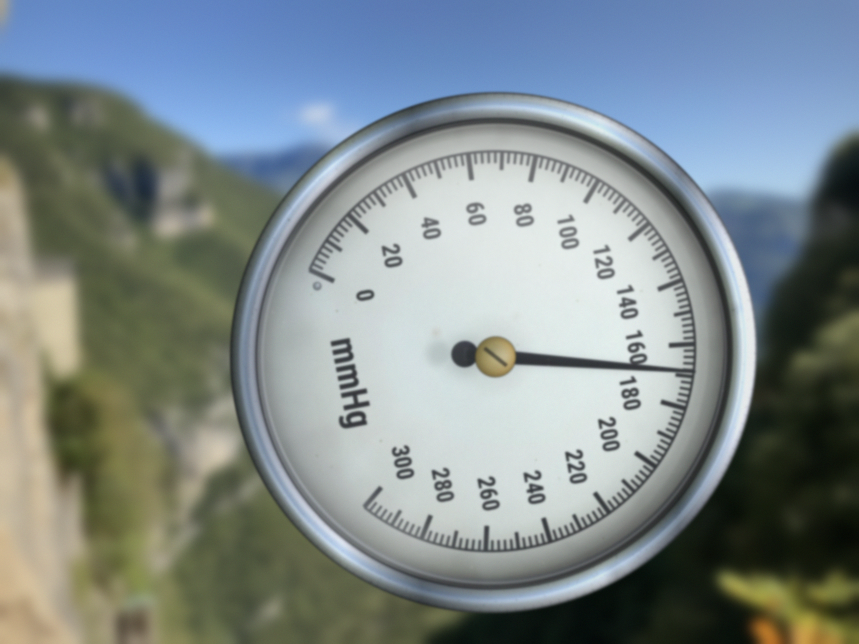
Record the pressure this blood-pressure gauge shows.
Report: 168 mmHg
